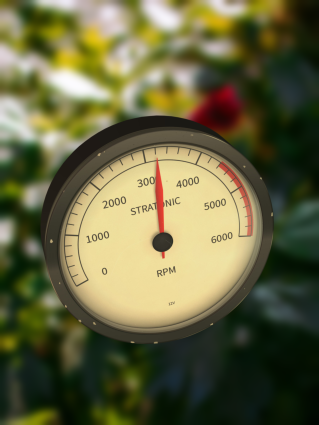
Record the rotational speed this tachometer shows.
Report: 3200 rpm
